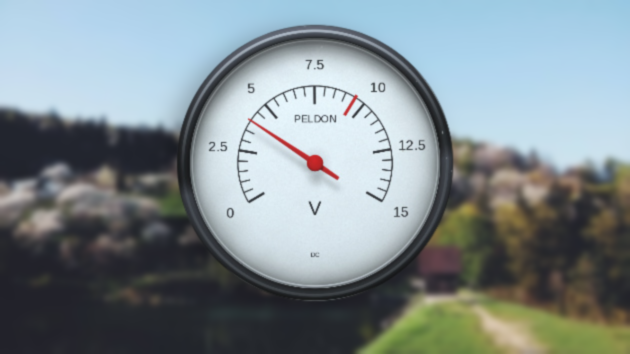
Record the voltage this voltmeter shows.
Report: 4 V
